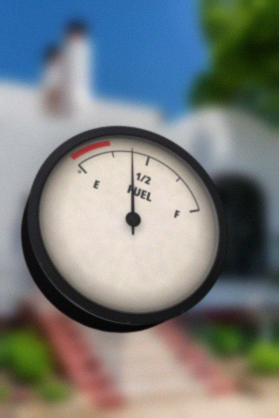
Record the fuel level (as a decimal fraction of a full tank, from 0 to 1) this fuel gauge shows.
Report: 0.375
